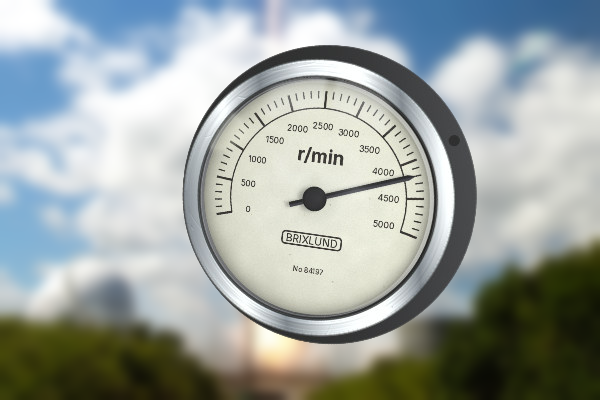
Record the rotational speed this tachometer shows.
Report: 4200 rpm
